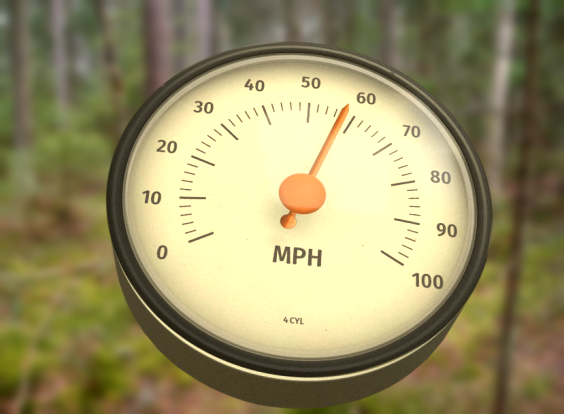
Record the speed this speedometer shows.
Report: 58 mph
